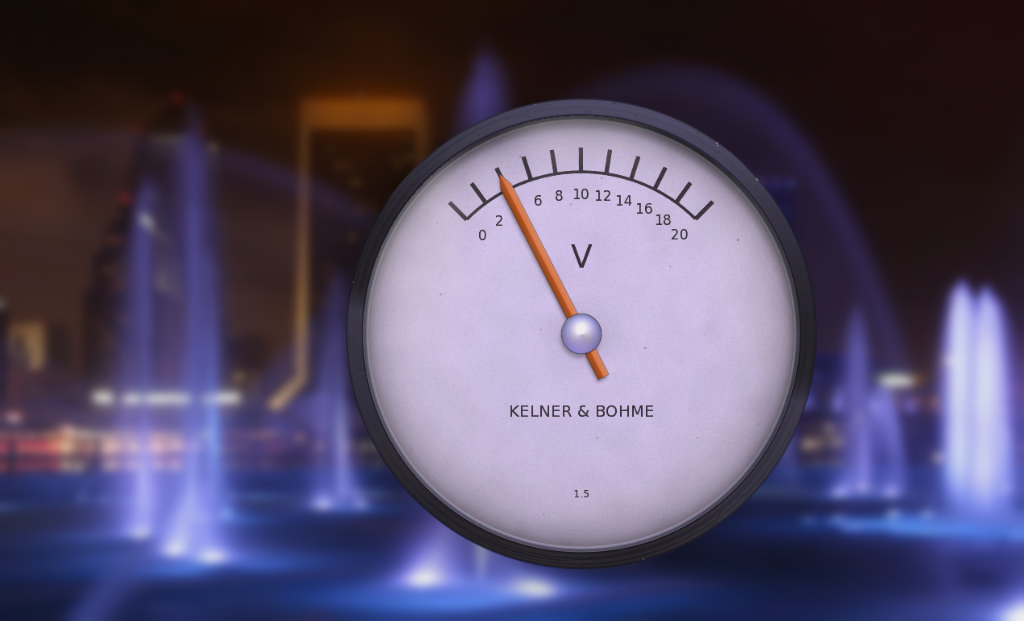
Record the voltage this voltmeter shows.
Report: 4 V
